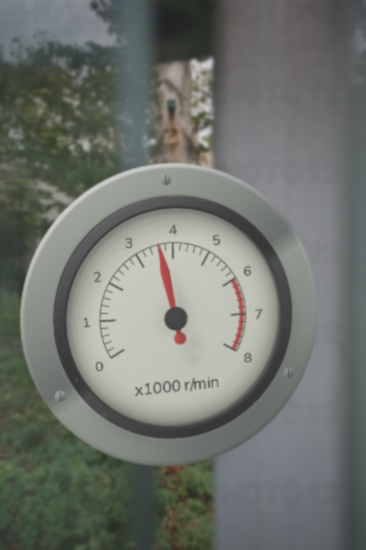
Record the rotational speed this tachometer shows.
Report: 3600 rpm
